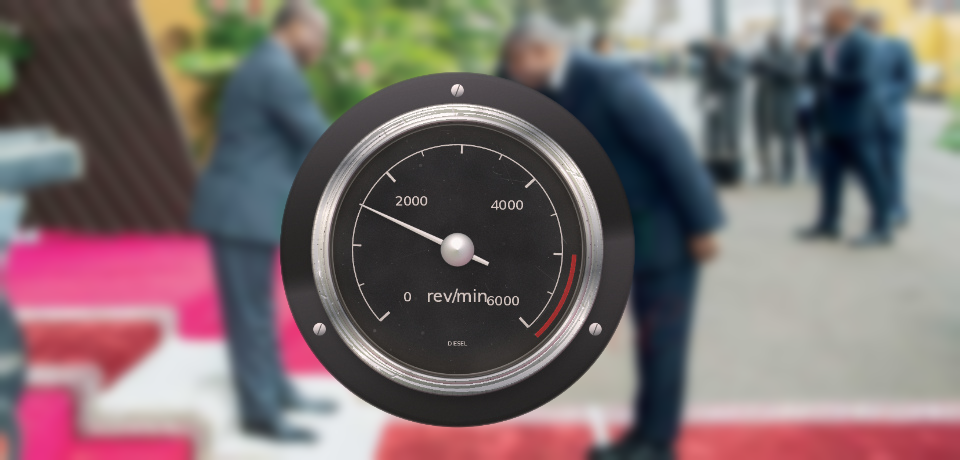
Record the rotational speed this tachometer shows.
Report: 1500 rpm
